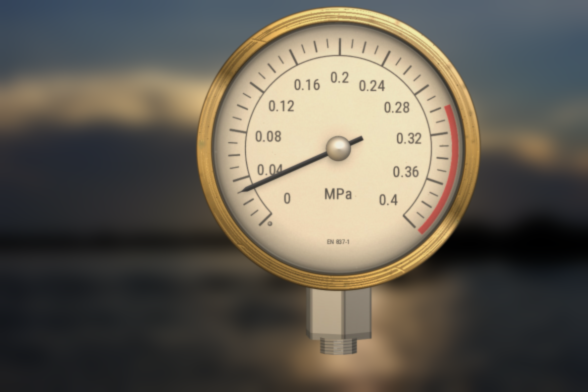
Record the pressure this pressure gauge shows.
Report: 0.03 MPa
